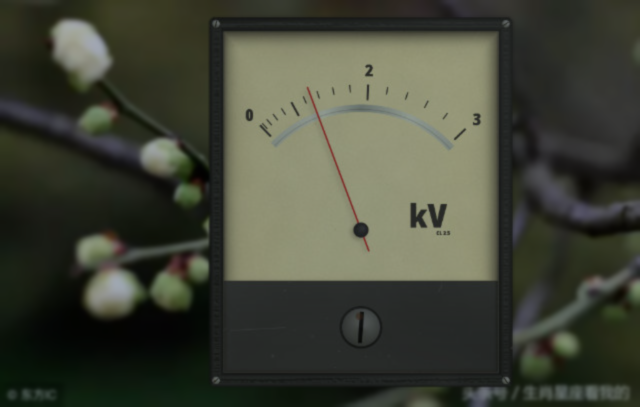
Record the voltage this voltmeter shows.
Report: 1.3 kV
